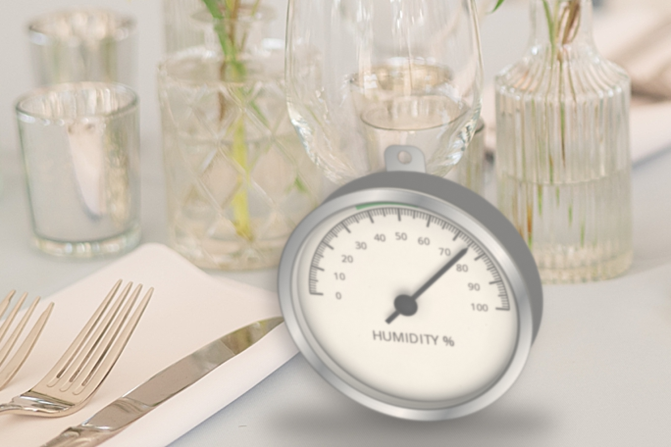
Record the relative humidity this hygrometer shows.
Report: 75 %
